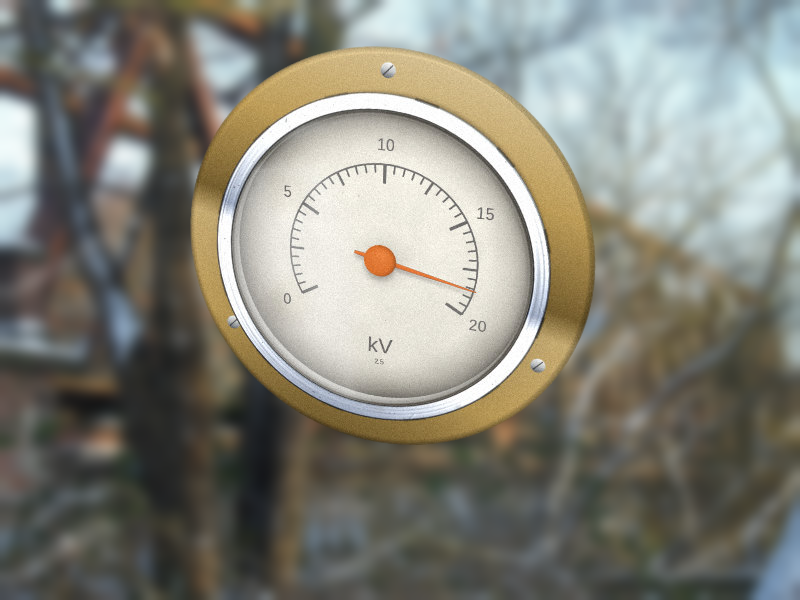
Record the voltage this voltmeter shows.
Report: 18.5 kV
